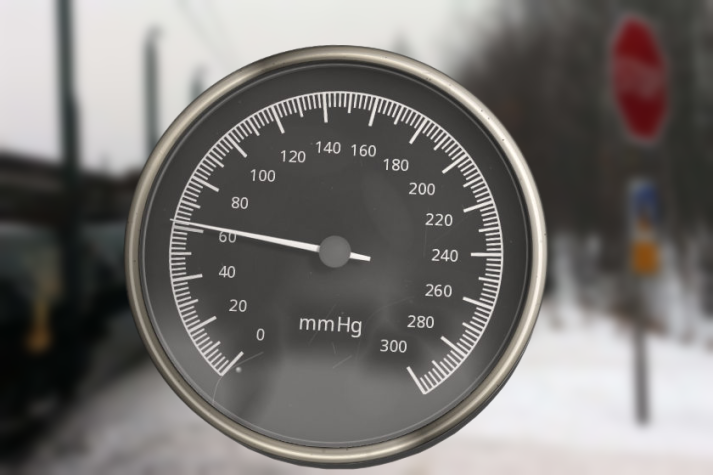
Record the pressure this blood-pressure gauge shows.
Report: 62 mmHg
